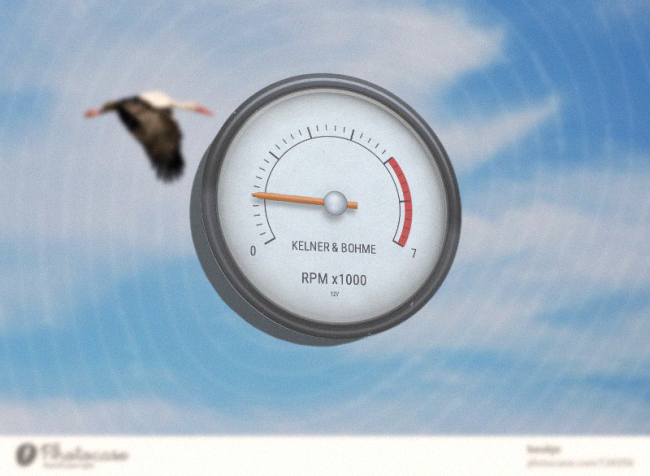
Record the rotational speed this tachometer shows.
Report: 1000 rpm
